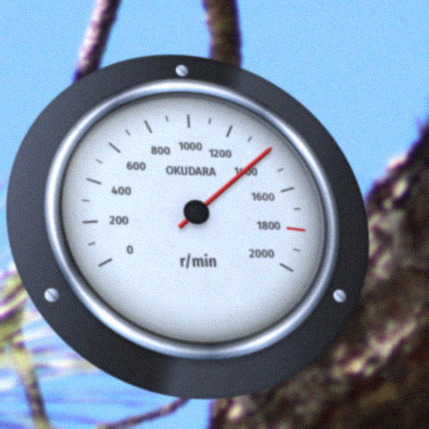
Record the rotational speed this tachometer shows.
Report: 1400 rpm
